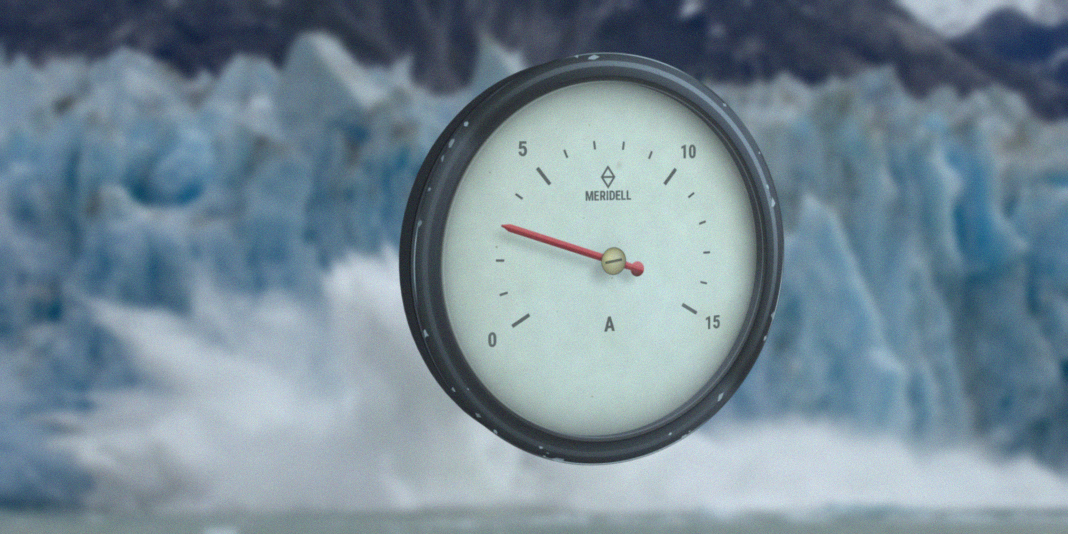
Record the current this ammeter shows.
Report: 3 A
